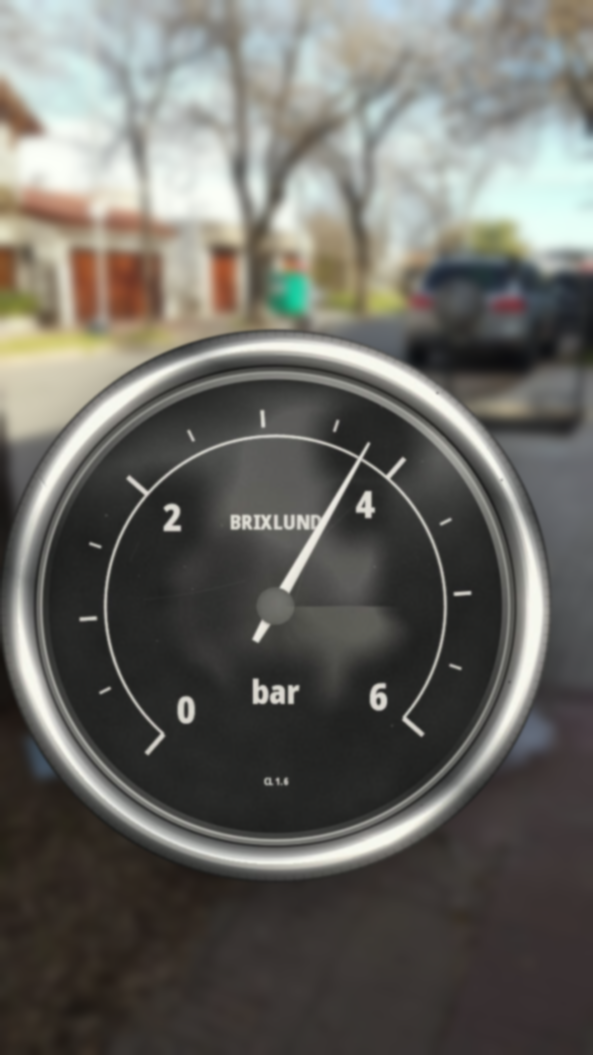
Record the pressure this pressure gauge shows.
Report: 3.75 bar
